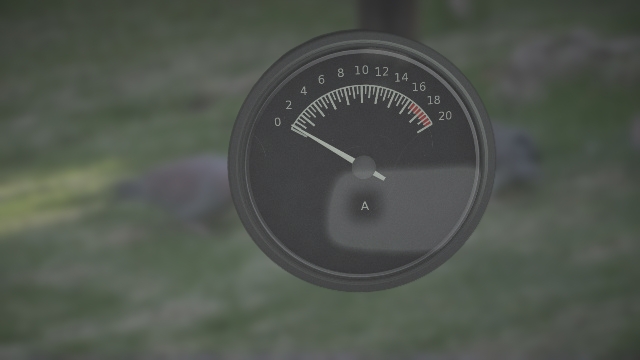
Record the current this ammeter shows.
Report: 0.5 A
